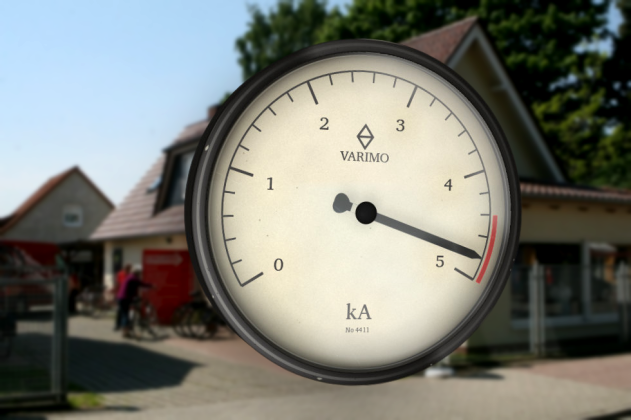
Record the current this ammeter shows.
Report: 4.8 kA
